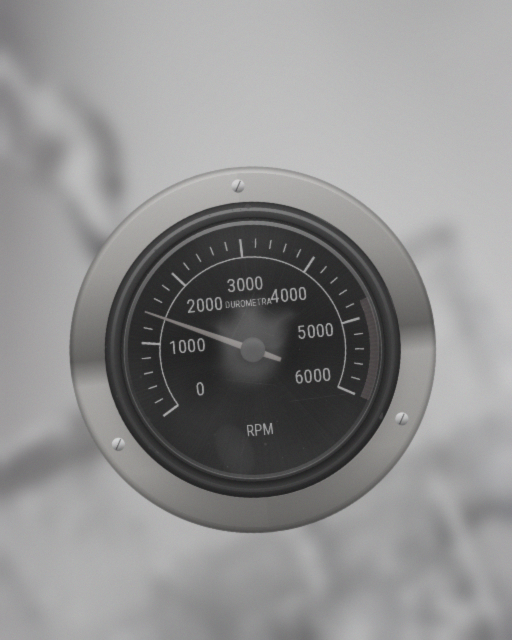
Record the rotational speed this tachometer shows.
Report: 1400 rpm
